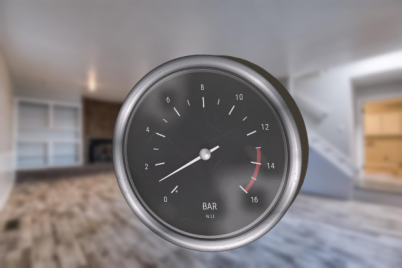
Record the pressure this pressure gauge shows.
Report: 1 bar
